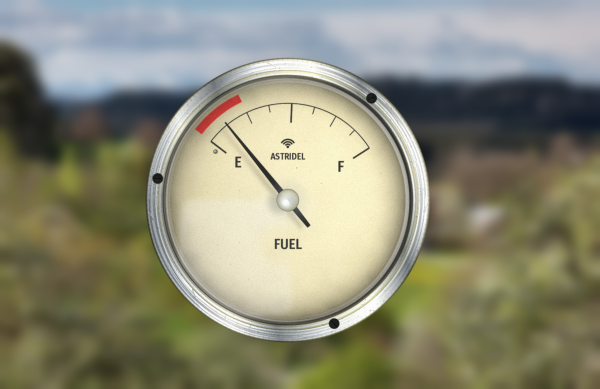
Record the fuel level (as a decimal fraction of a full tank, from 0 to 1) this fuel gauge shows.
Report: 0.125
